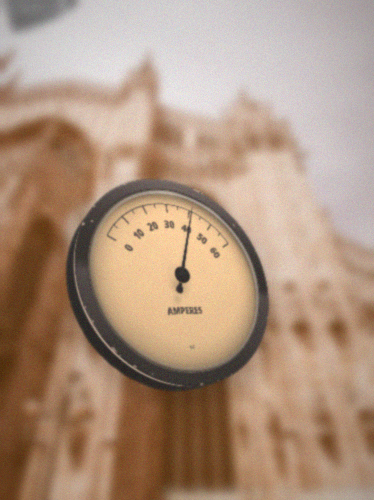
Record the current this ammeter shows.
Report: 40 A
